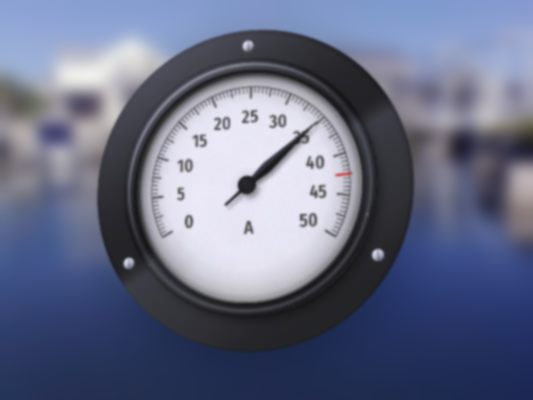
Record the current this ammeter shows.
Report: 35 A
